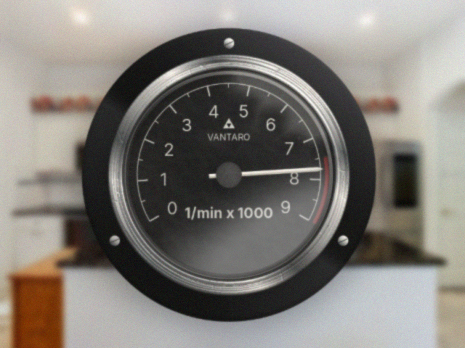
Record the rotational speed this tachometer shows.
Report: 7750 rpm
